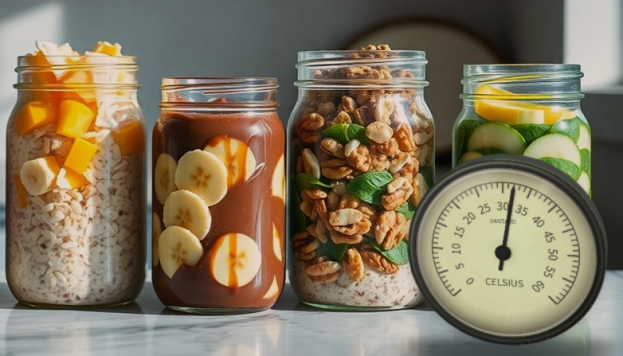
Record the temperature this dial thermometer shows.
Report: 32 °C
